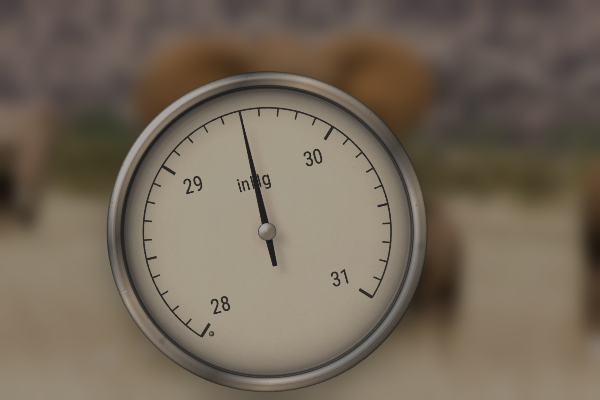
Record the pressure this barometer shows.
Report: 29.5 inHg
